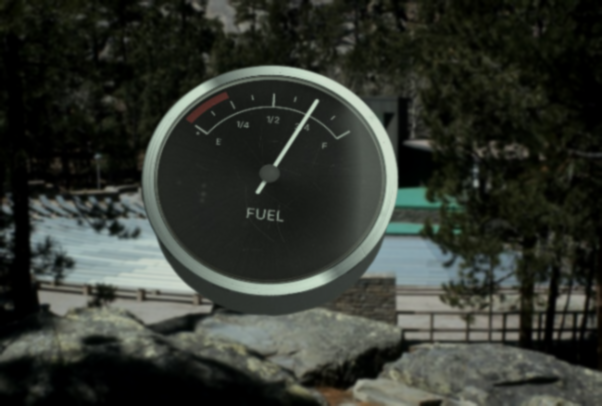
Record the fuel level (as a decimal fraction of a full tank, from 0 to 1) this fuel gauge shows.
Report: 0.75
